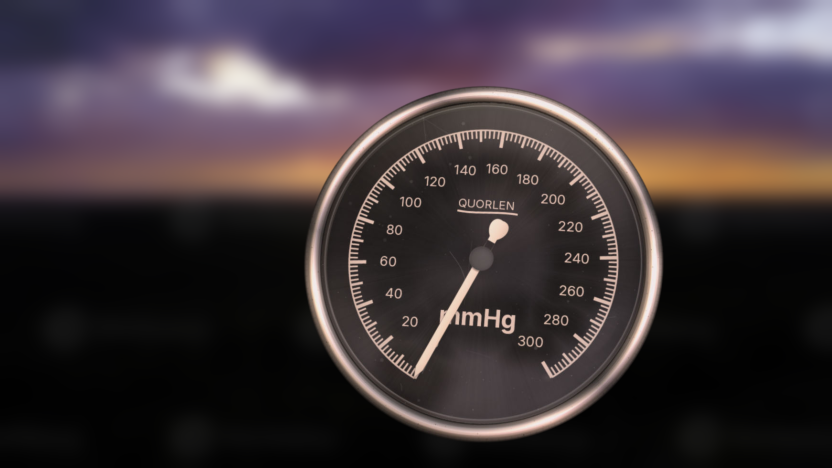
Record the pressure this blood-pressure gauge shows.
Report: 0 mmHg
